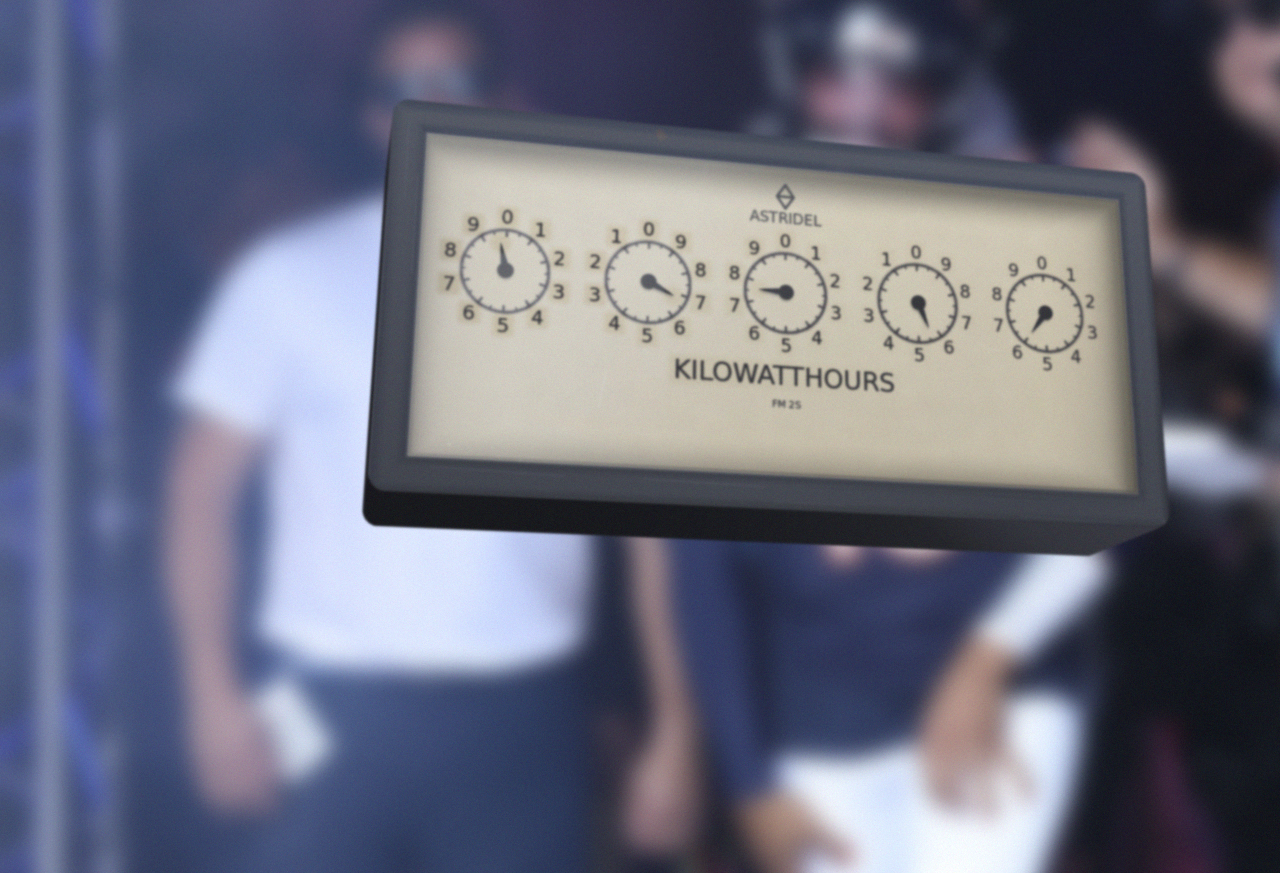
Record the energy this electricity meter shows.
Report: 96756 kWh
